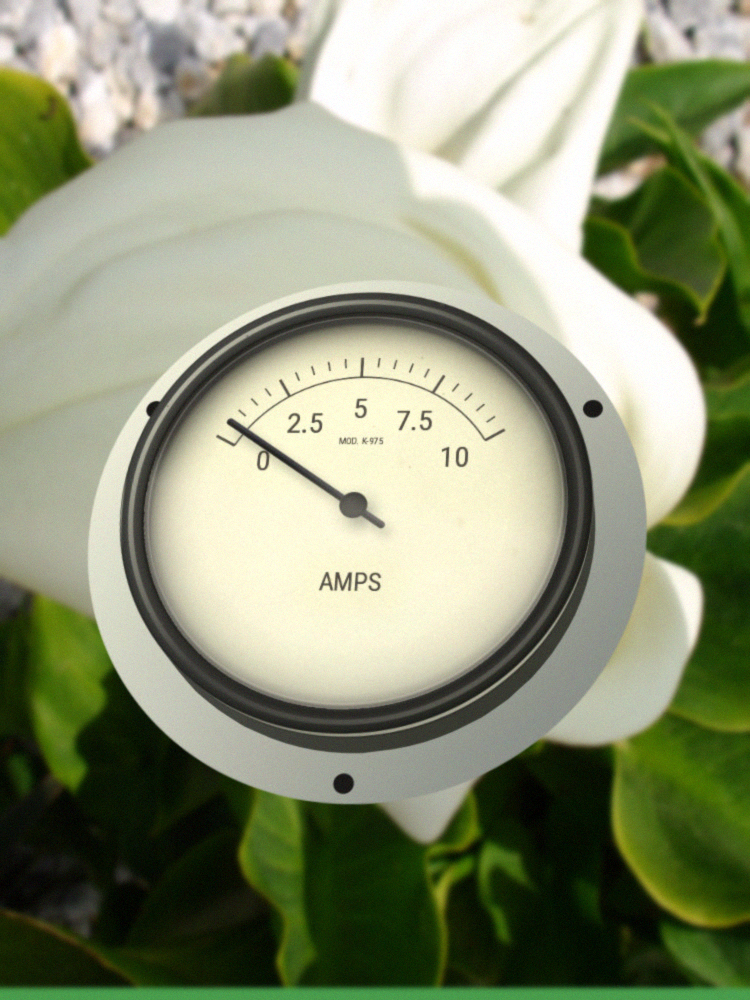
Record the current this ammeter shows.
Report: 0.5 A
